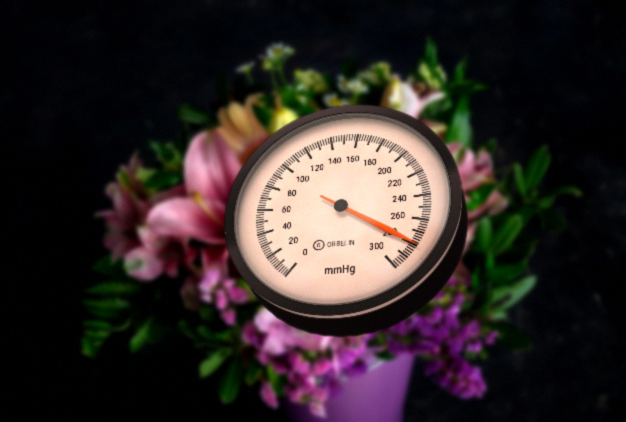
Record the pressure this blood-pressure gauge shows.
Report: 280 mmHg
